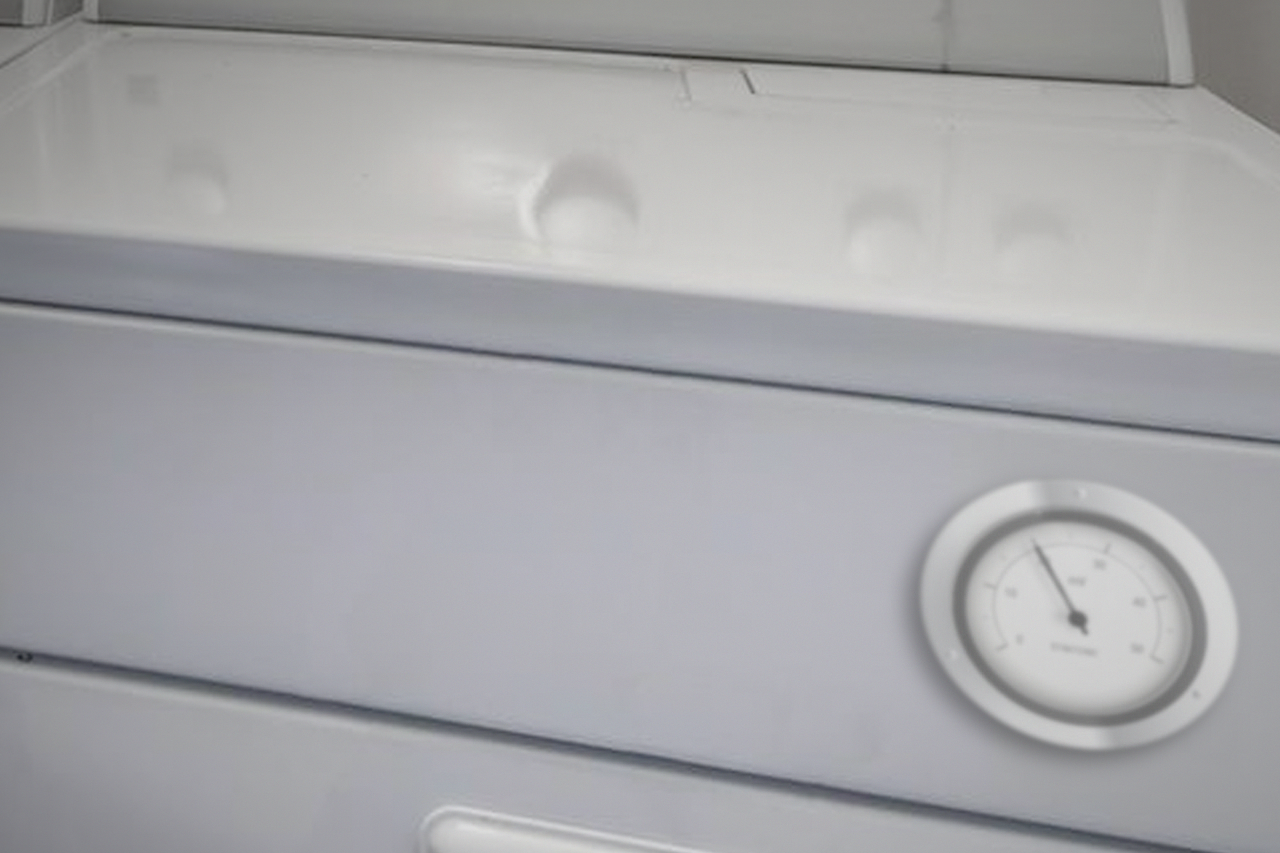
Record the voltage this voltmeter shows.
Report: 20 mV
